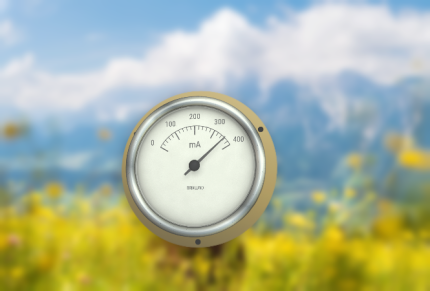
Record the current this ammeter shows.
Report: 360 mA
